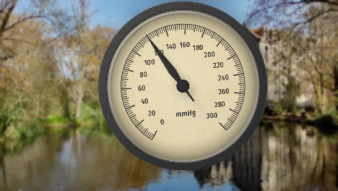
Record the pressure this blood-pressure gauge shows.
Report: 120 mmHg
